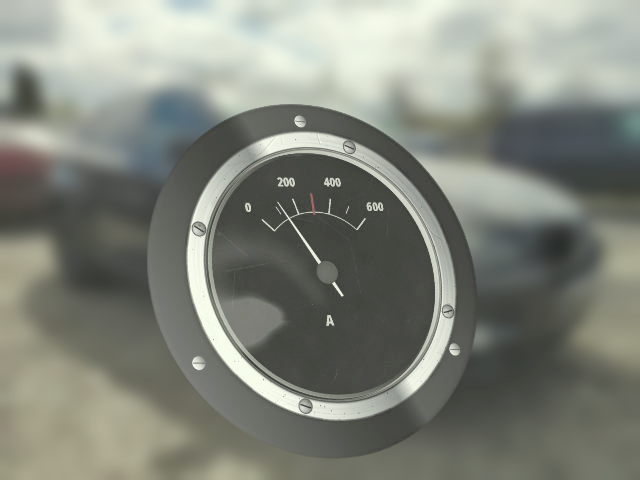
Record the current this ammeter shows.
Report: 100 A
